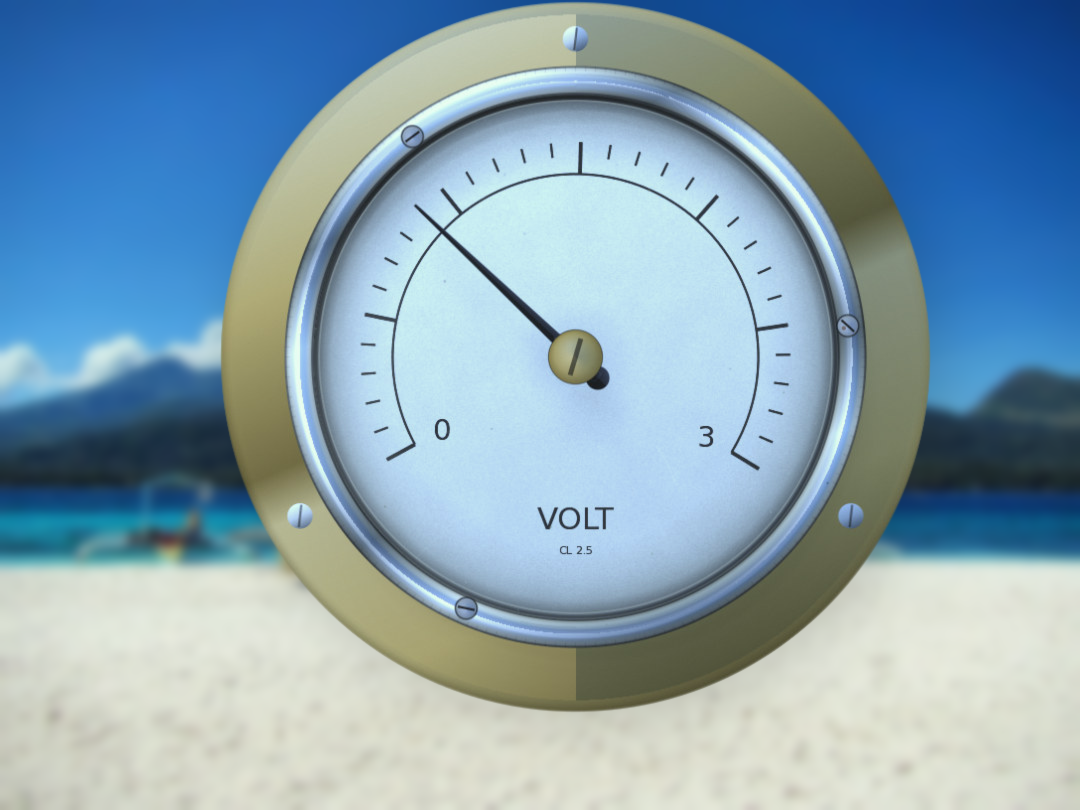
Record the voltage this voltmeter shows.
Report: 0.9 V
